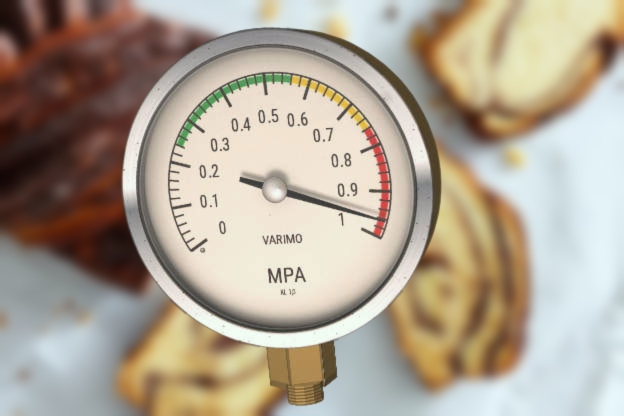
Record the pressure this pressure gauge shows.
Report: 0.96 MPa
